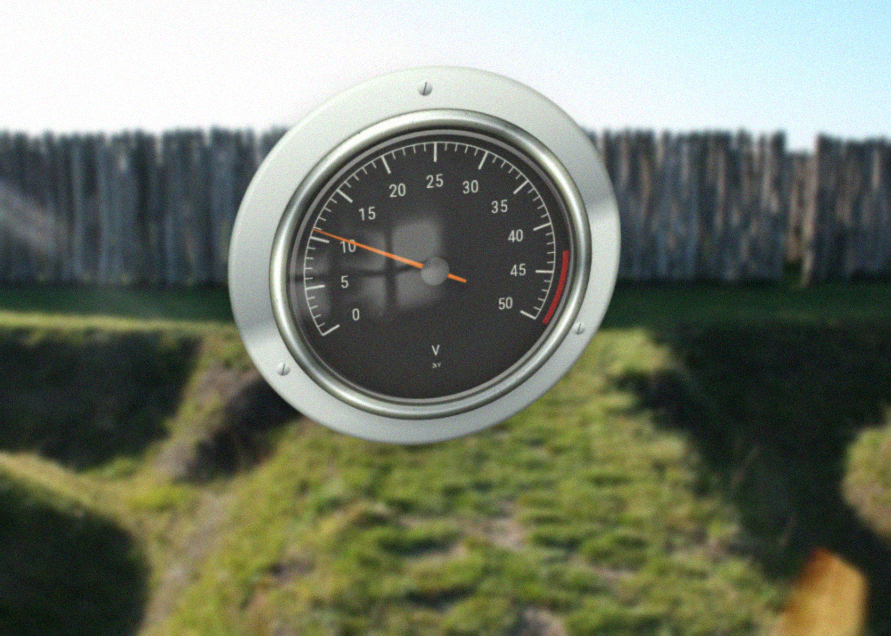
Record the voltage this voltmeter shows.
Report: 11 V
